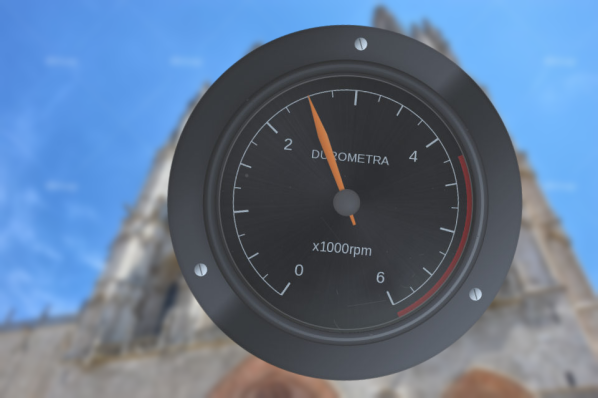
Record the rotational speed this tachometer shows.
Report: 2500 rpm
